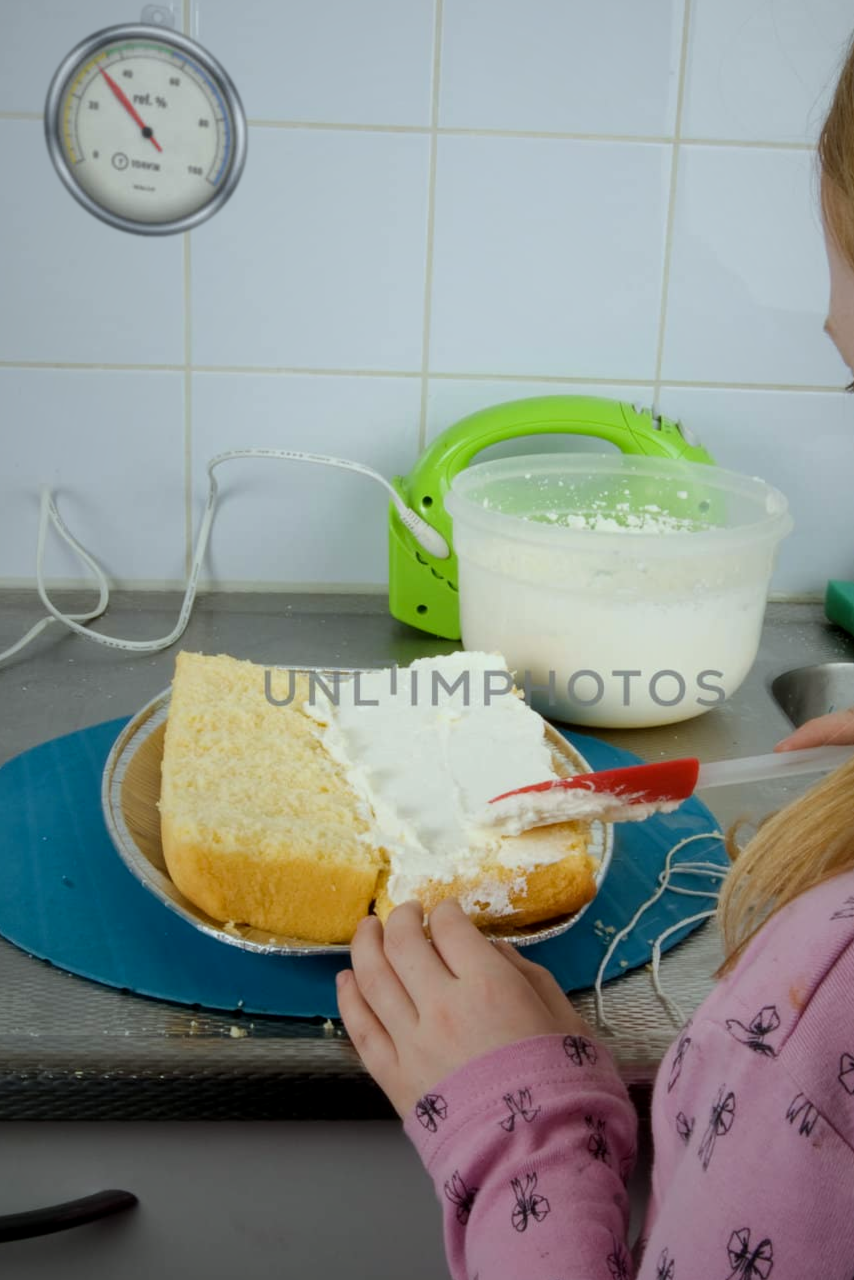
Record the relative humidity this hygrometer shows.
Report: 32 %
